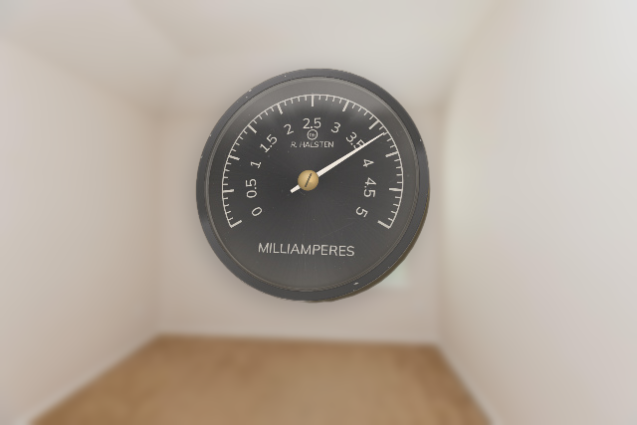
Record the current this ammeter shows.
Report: 3.7 mA
